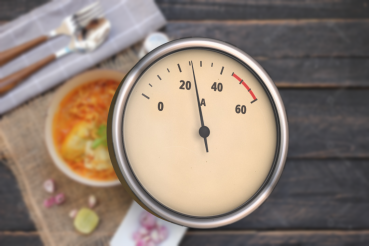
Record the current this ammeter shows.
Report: 25 A
